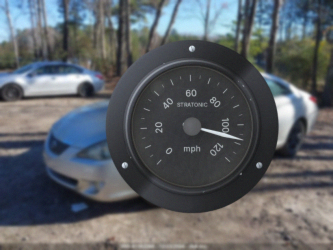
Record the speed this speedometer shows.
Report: 107.5 mph
